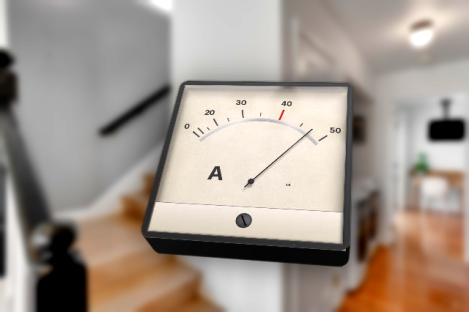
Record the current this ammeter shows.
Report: 47.5 A
